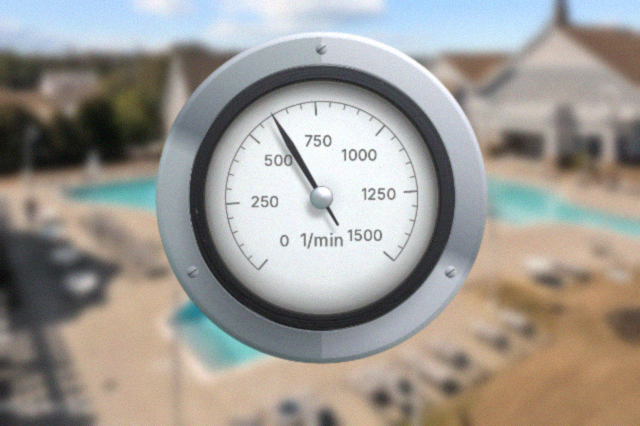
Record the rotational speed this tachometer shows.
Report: 600 rpm
